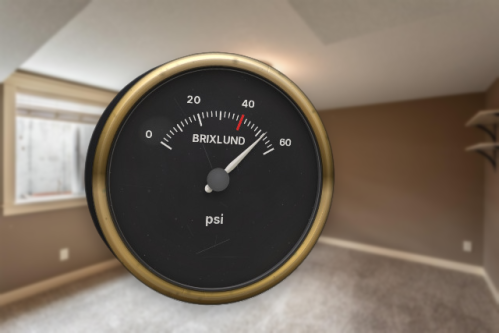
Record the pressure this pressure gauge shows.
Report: 52 psi
